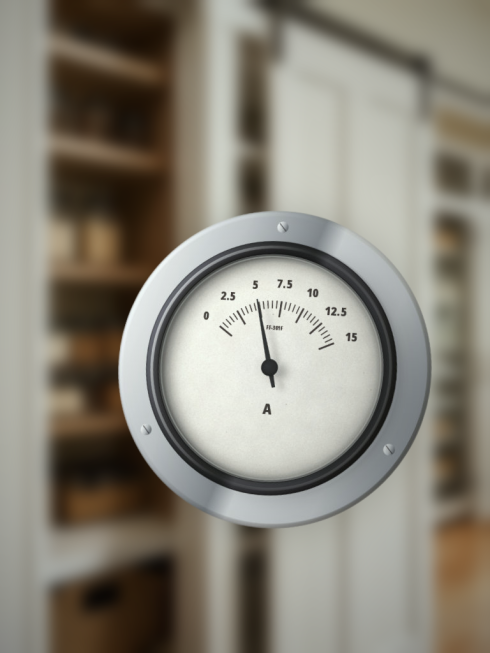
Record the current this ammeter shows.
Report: 5 A
